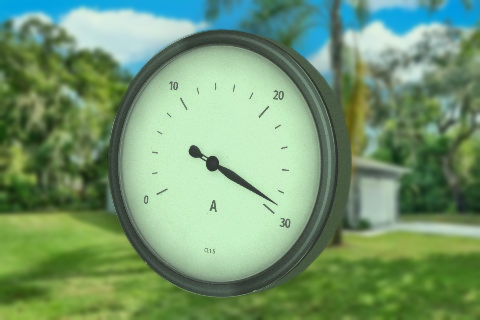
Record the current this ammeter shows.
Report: 29 A
